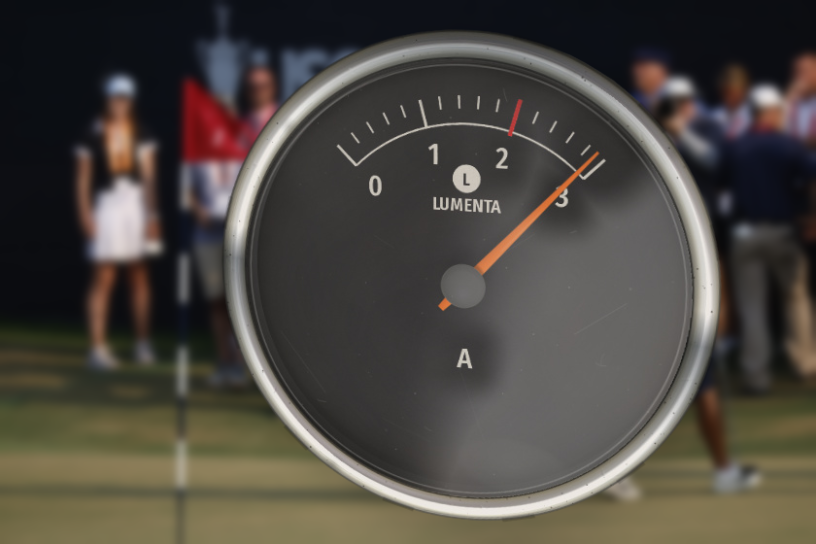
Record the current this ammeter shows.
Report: 2.9 A
